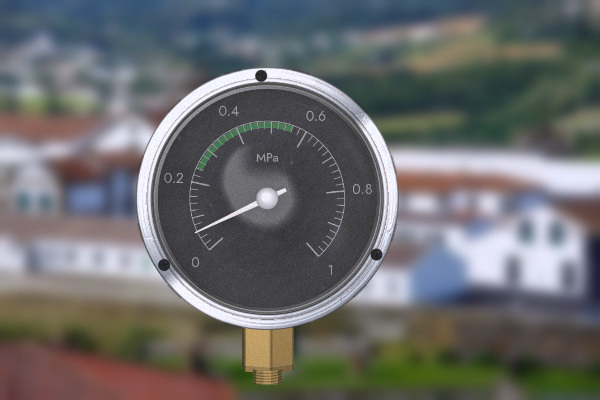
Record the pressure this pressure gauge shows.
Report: 0.06 MPa
